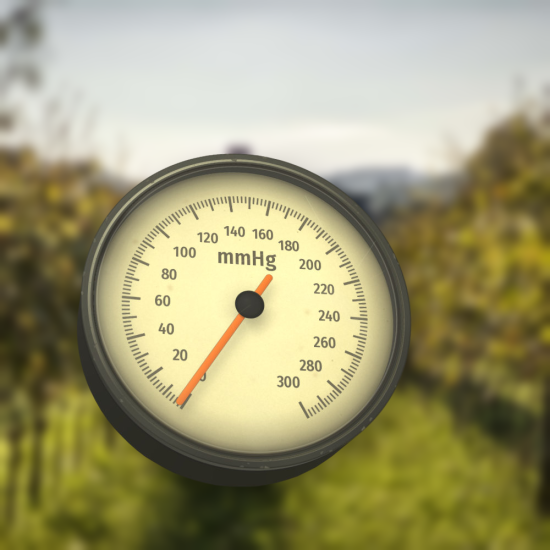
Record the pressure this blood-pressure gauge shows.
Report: 2 mmHg
